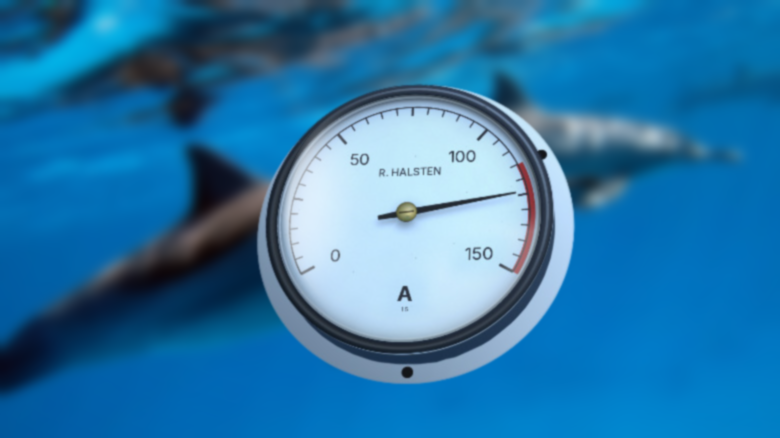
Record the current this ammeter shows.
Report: 125 A
